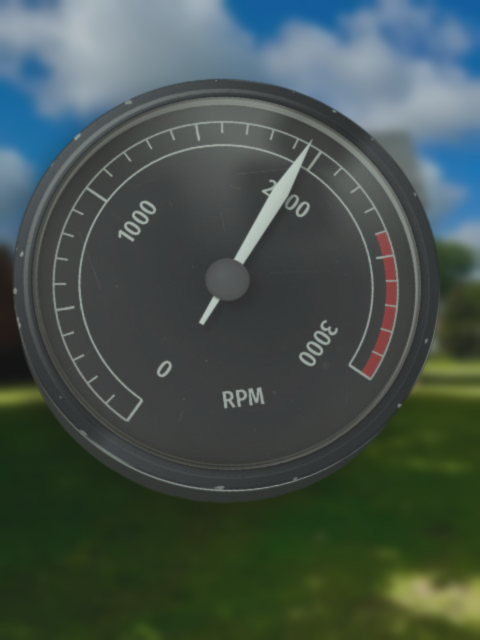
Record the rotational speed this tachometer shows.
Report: 1950 rpm
